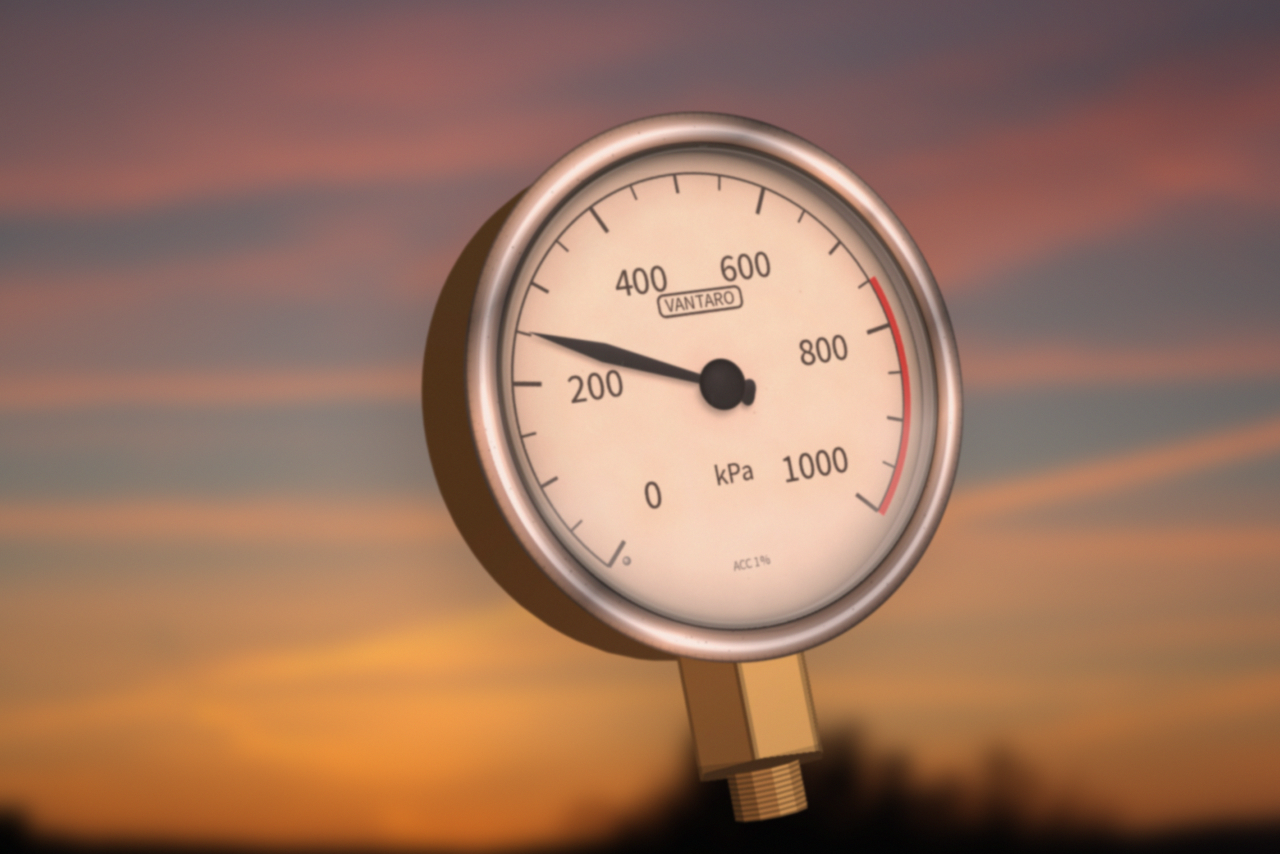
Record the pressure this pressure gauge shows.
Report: 250 kPa
